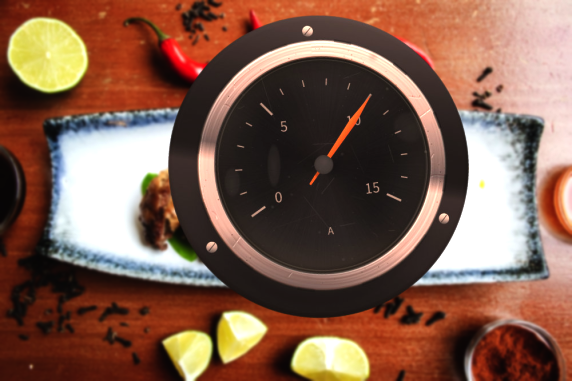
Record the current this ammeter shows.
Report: 10 A
